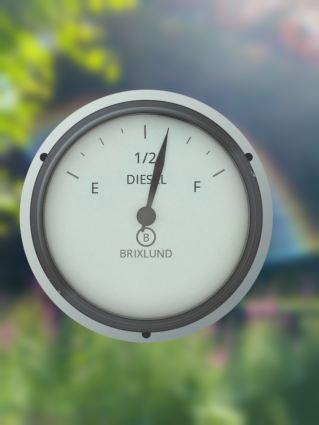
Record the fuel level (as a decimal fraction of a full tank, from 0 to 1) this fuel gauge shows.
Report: 0.625
